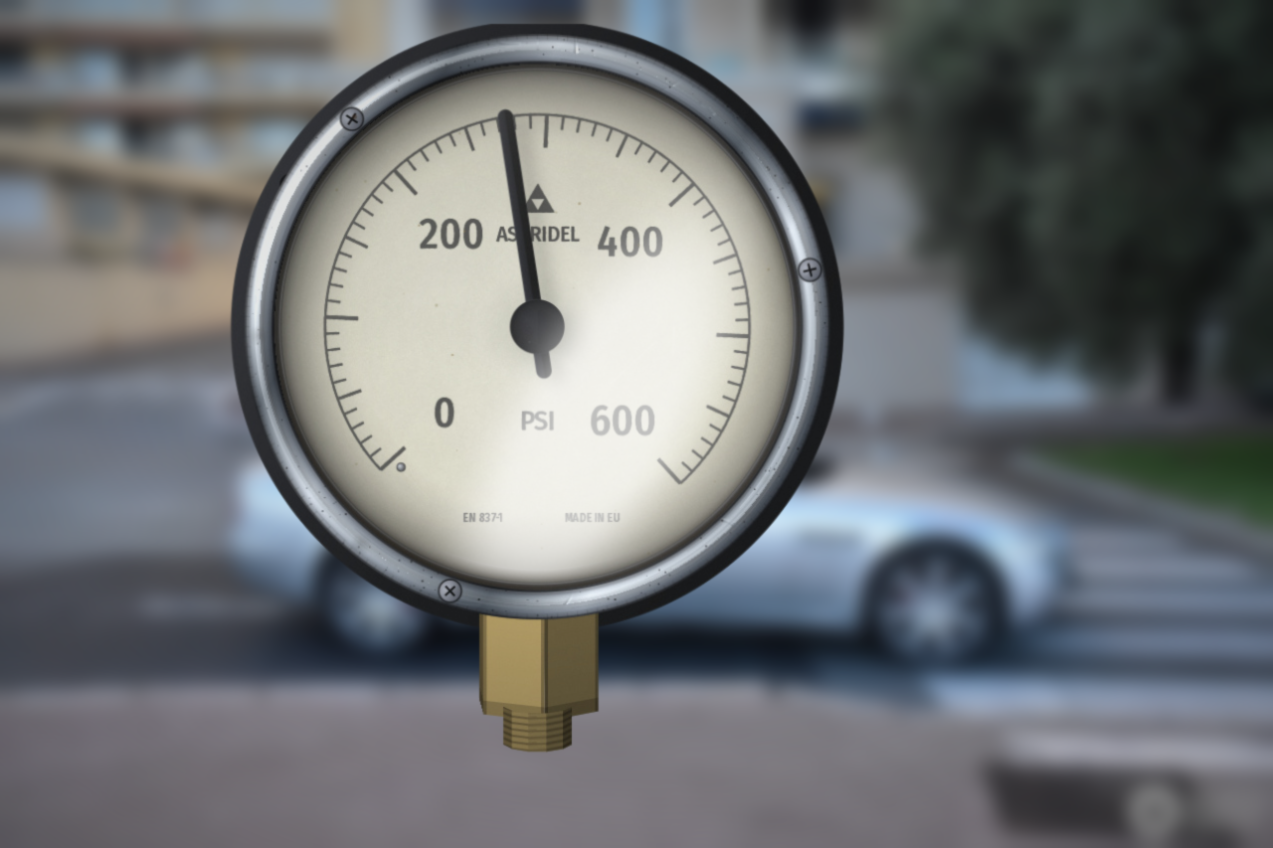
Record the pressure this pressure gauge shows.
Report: 275 psi
